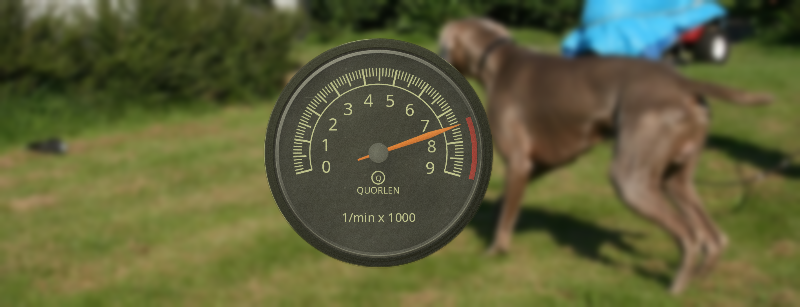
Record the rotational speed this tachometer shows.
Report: 7500 rpm
